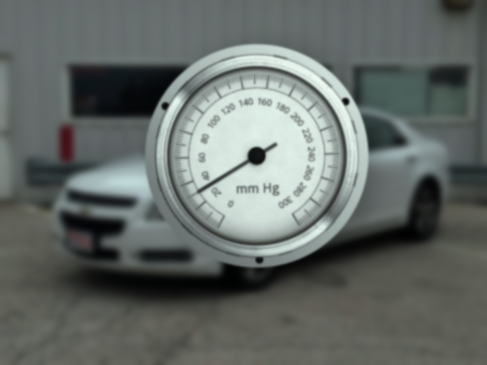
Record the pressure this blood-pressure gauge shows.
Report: 30 mmHg
